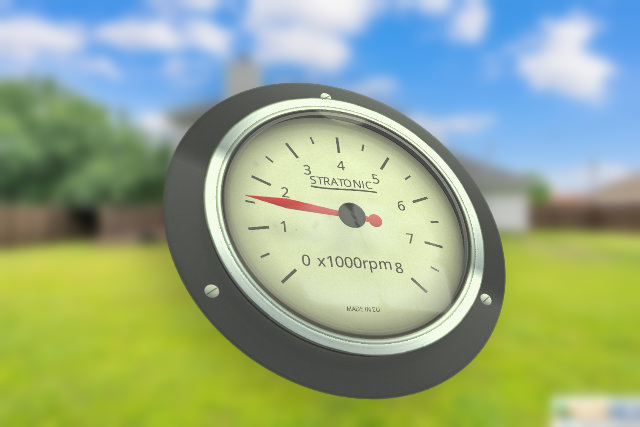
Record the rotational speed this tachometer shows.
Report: 1500 rpm
